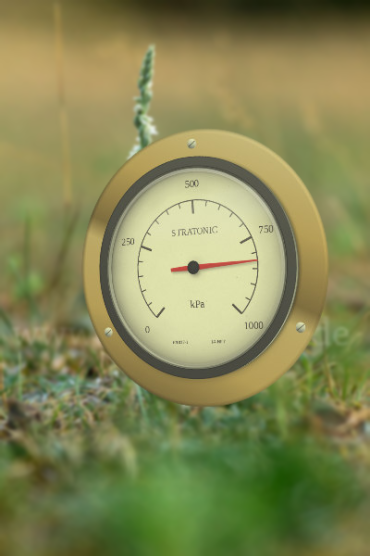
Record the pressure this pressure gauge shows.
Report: 825 kPa
